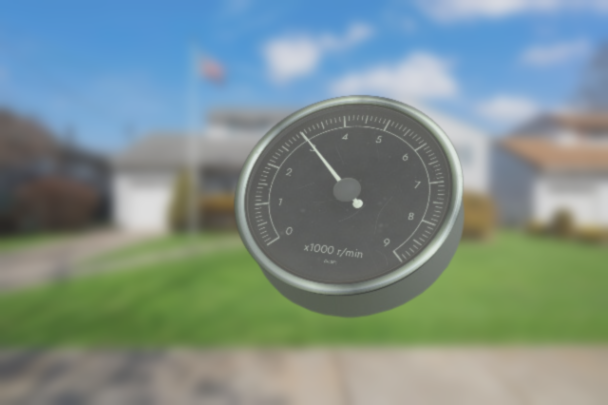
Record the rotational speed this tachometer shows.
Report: 3000 rpm
